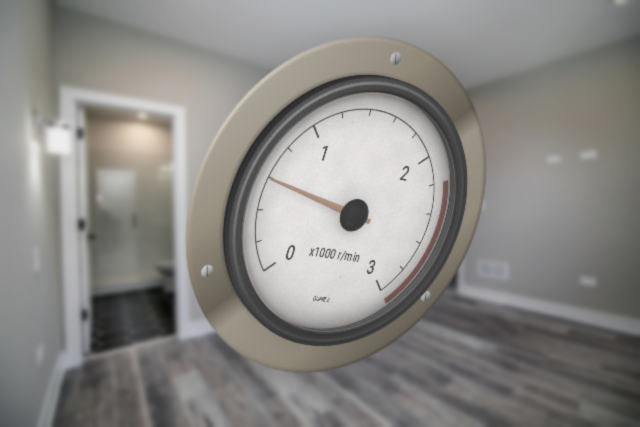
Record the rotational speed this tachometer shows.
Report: 600 rpm
